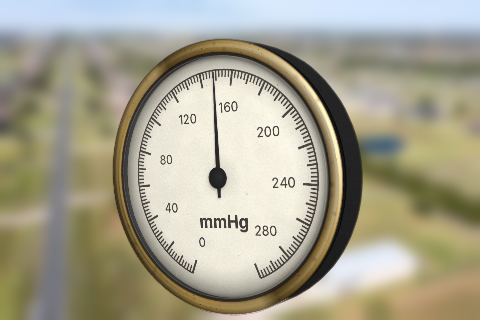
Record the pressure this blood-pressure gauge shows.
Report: 150 mmHg
